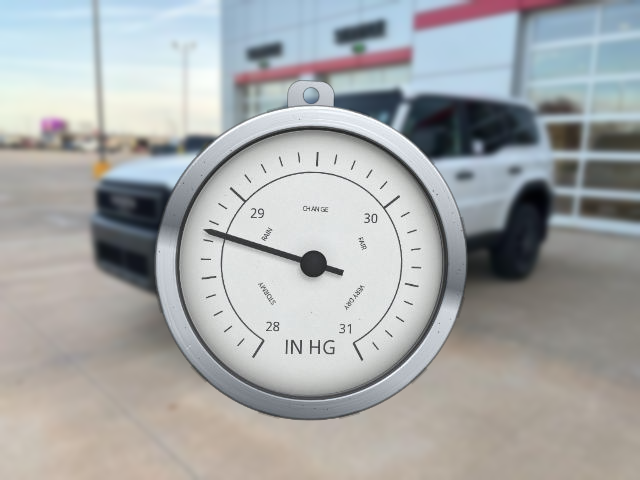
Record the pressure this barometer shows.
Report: 28.75 inHg
